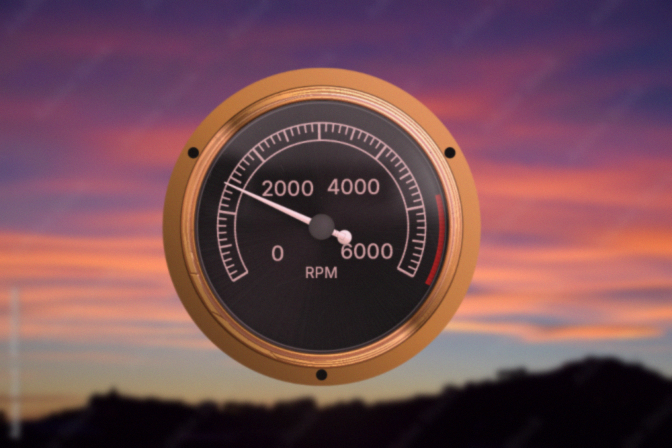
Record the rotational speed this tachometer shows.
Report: 1400 rpm
